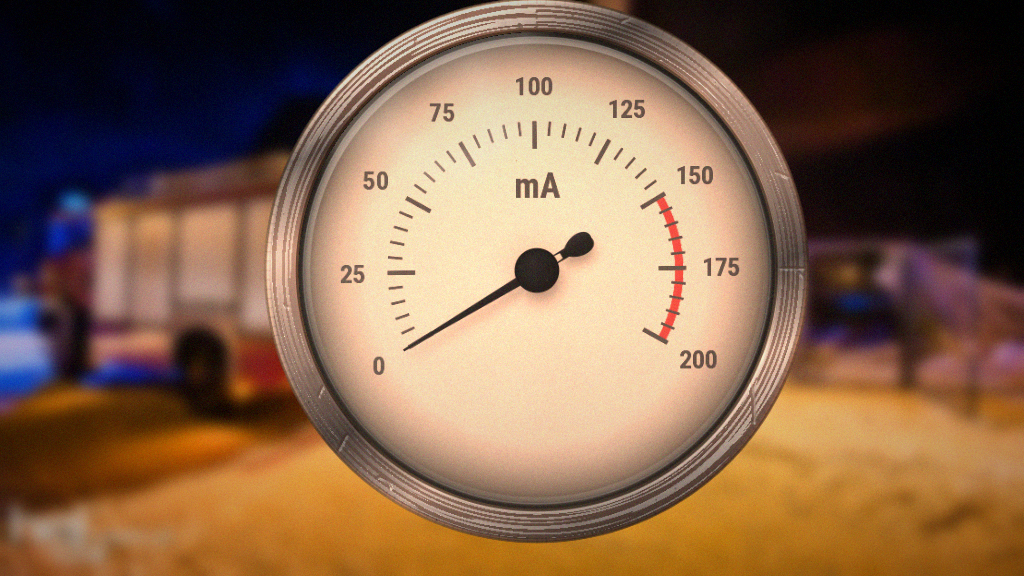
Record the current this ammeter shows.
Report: 0 mA
